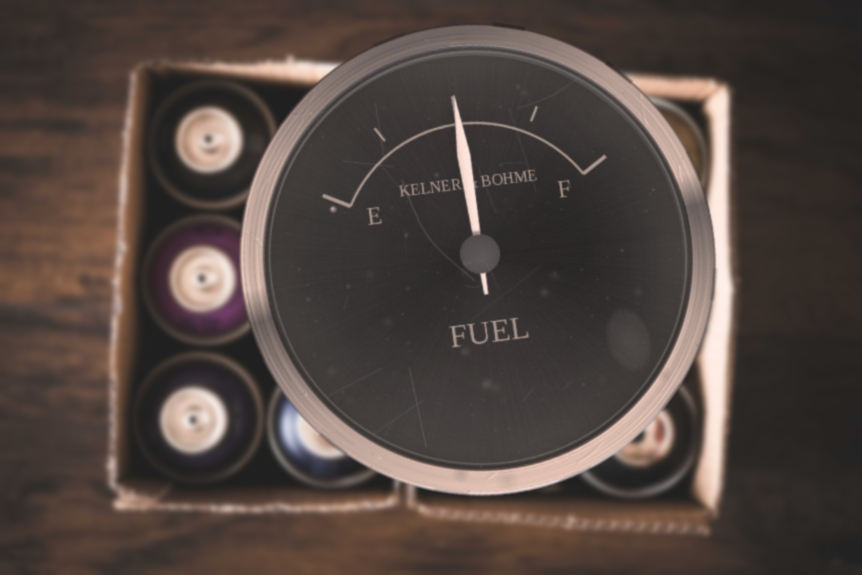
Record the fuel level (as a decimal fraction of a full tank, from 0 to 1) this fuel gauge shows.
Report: 0.5
